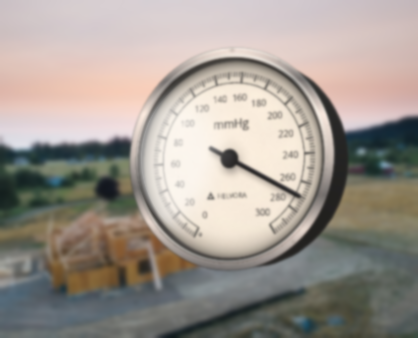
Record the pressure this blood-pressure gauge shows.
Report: 270 mmHg
